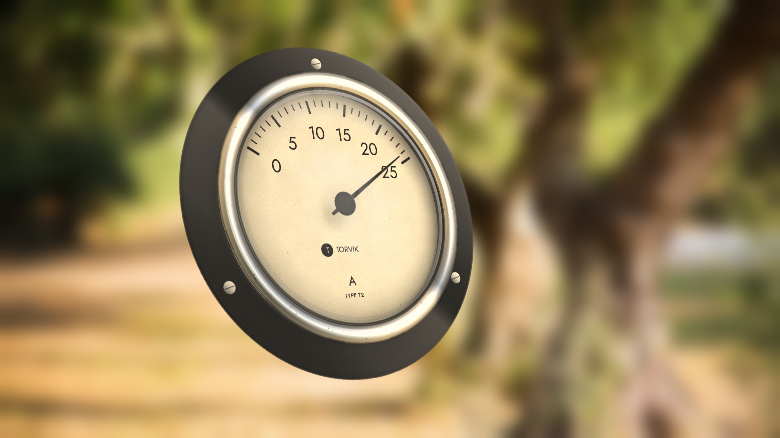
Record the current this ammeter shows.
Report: 24 A
